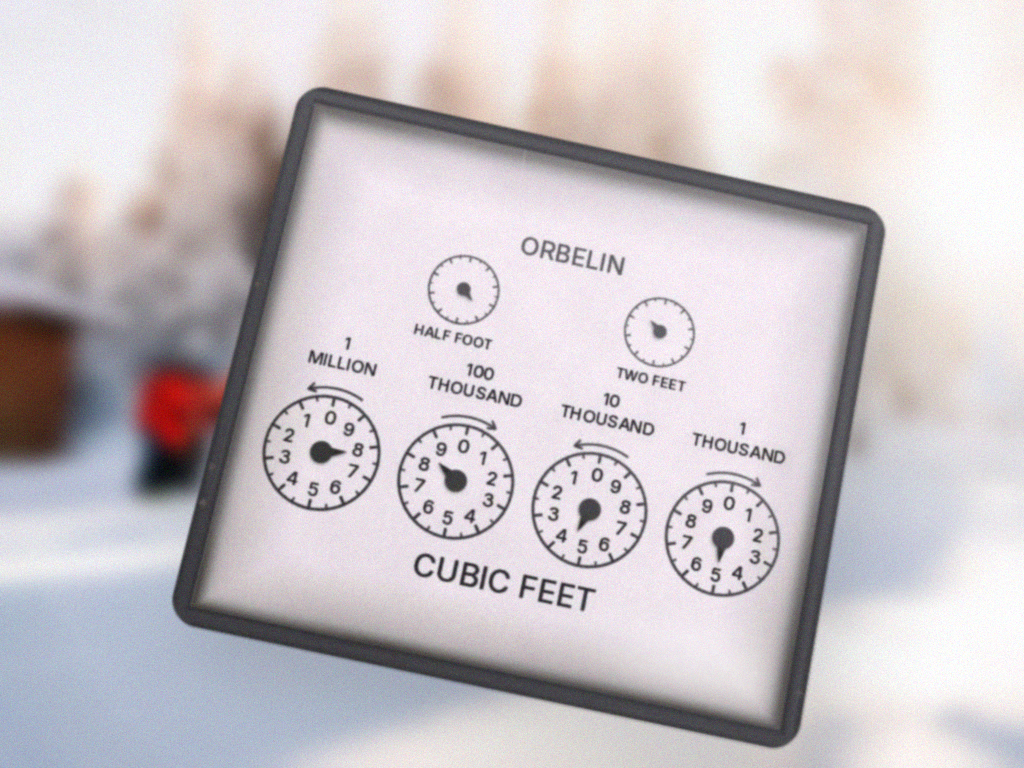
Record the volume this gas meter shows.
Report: 784500 ft³
